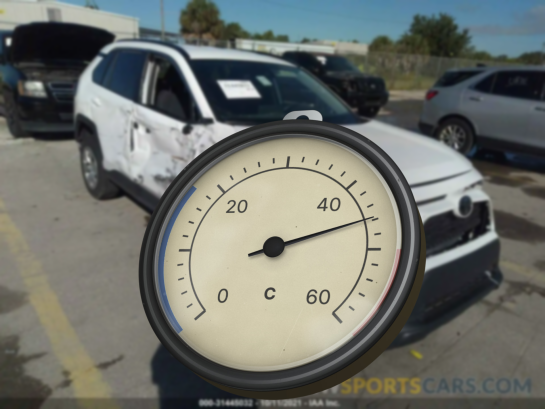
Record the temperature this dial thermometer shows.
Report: 46 °C
